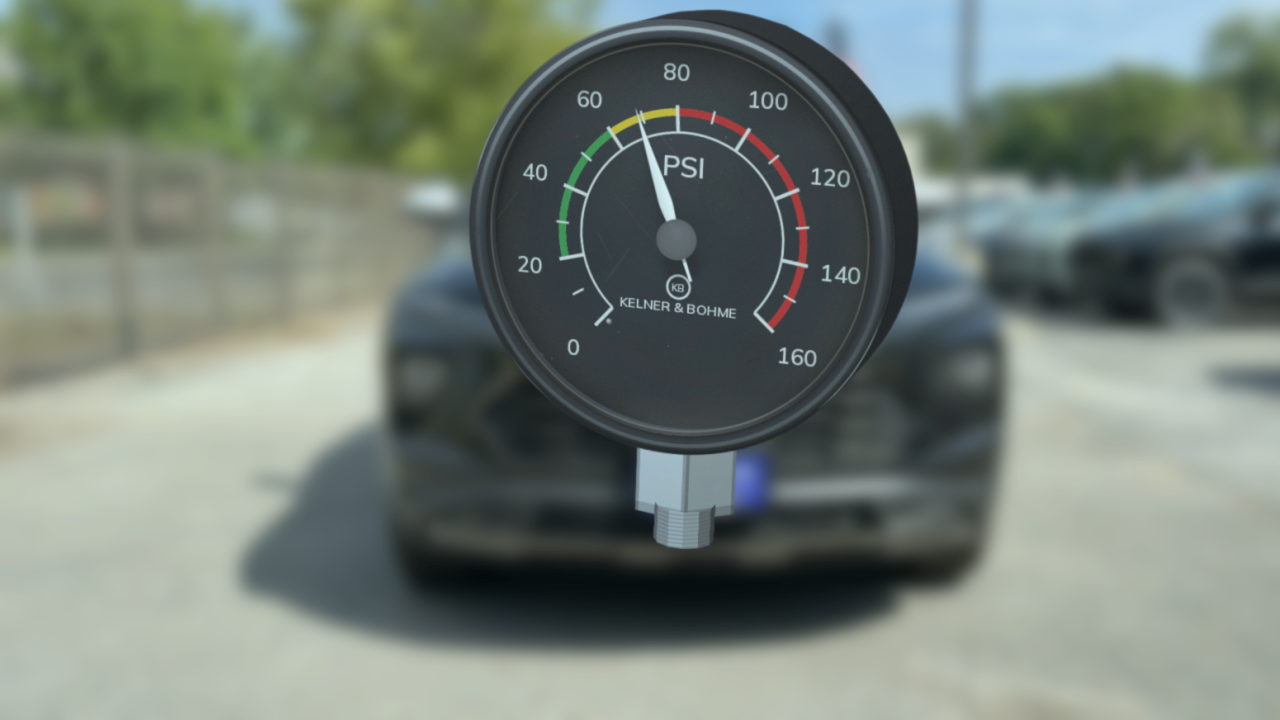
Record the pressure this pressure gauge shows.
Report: 70 psi
